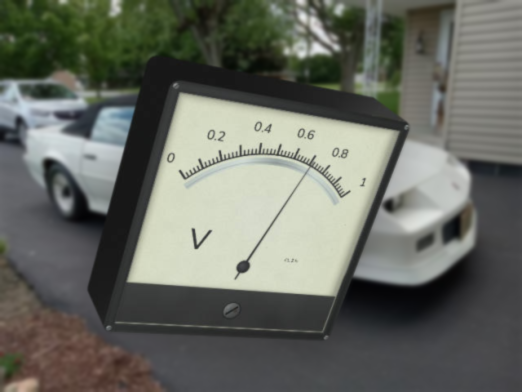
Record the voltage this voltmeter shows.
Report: 0.7 V
